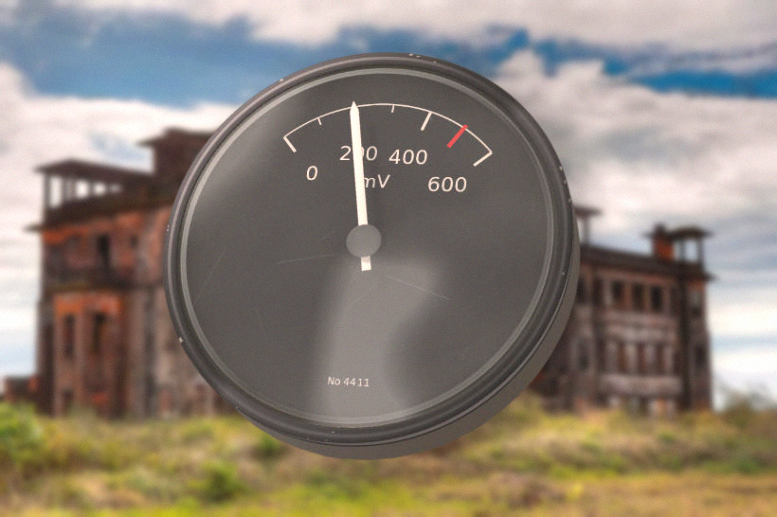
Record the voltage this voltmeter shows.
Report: 200 mV
